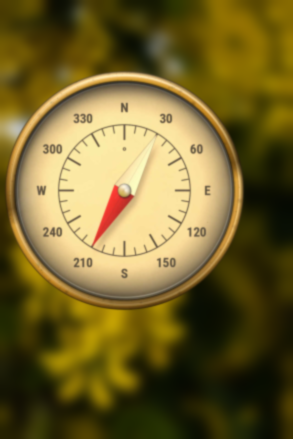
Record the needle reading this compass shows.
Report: 210 °
